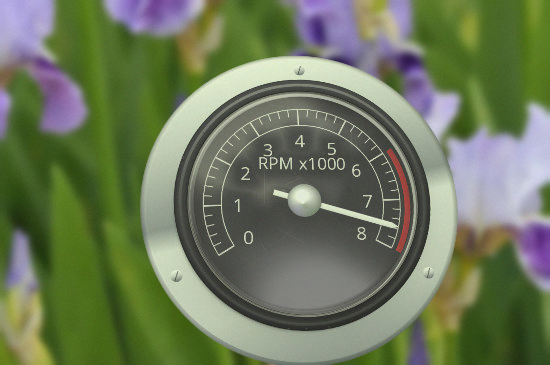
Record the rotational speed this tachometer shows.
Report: 7600 rpm
